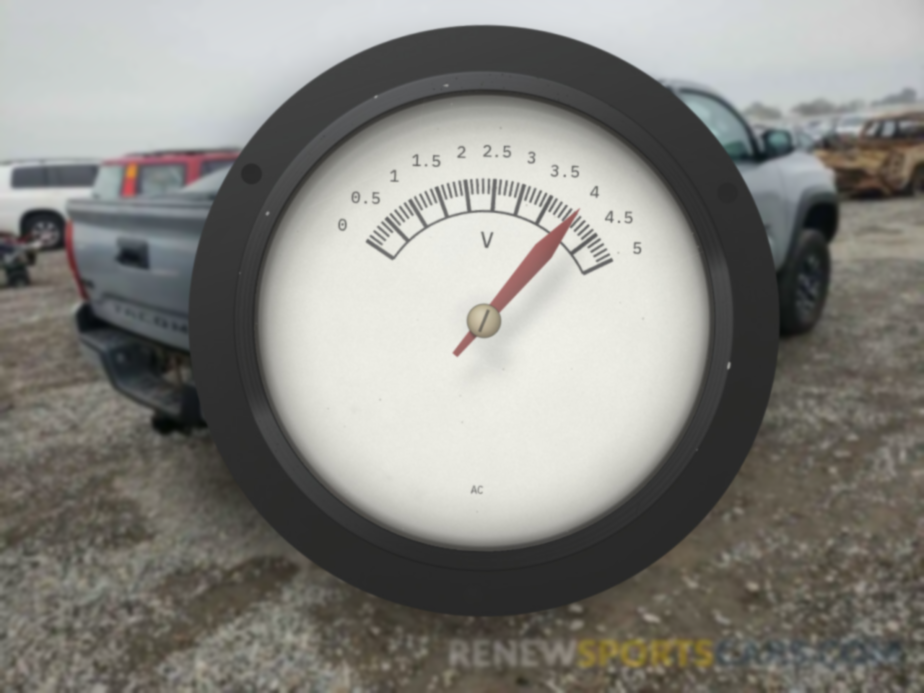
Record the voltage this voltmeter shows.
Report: 4 V
